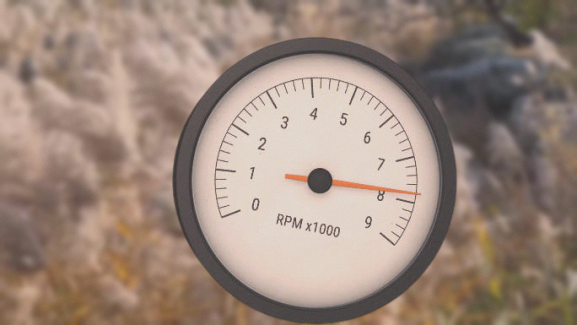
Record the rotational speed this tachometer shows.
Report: 7800 rpm
